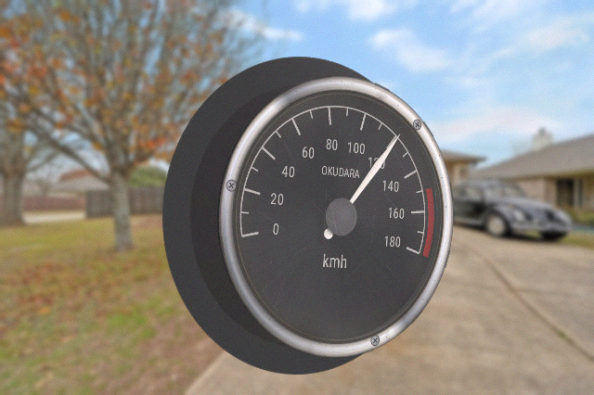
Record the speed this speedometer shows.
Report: 120 km/h
